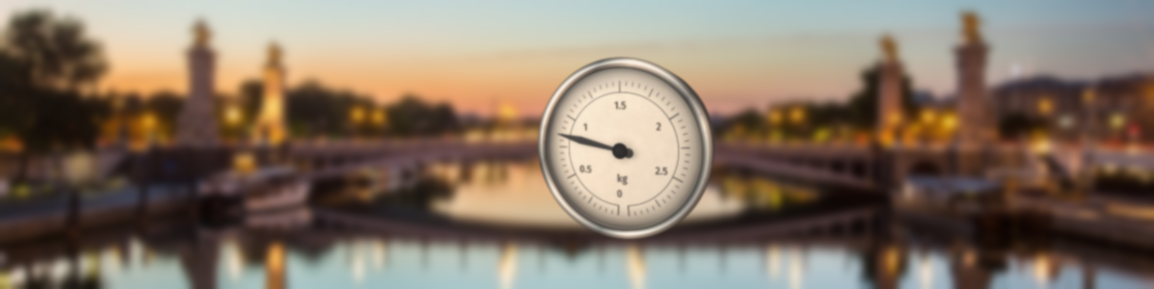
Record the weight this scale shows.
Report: 0.85 kg
